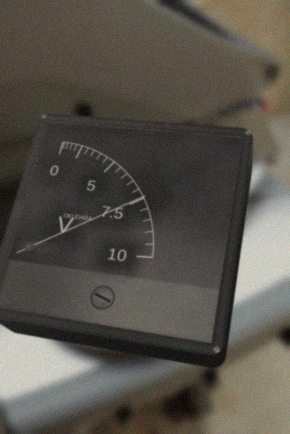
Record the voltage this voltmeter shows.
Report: 7.5 V
